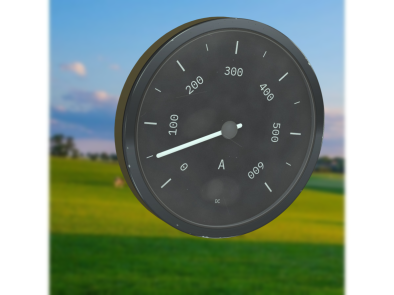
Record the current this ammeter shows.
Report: 50 A
